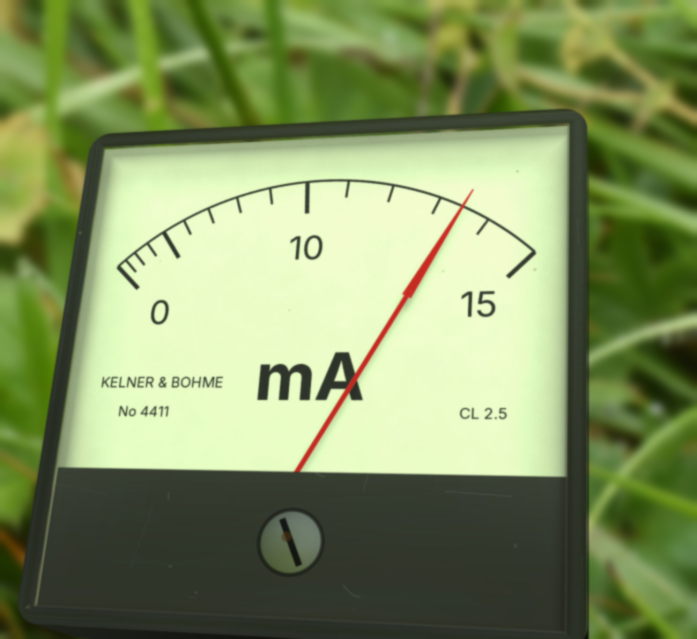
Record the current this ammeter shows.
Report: 13.5 mA
